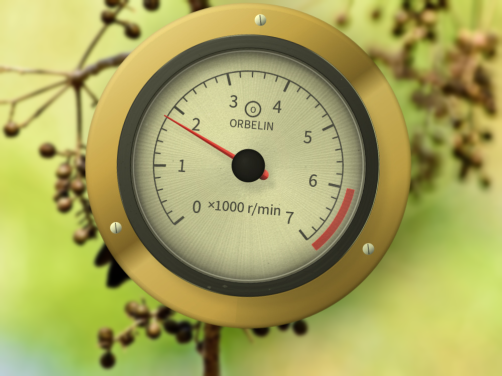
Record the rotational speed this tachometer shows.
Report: 1800 rpm
